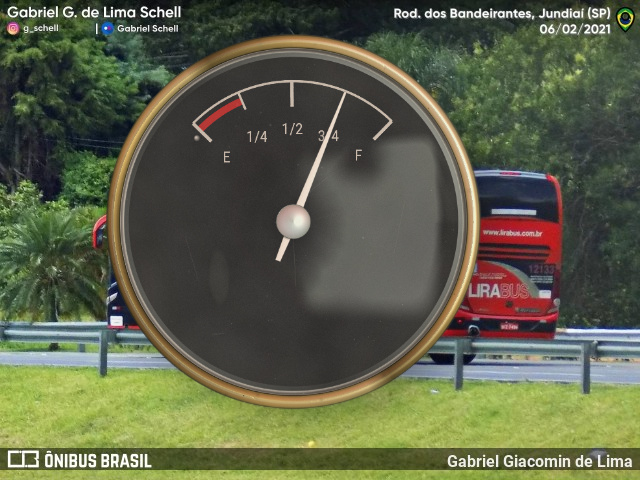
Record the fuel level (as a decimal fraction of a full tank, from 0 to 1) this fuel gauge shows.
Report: 0.75
